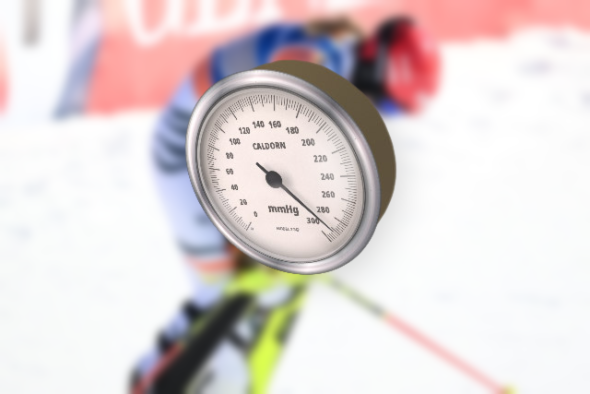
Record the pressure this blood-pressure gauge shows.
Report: 290 mmHg
